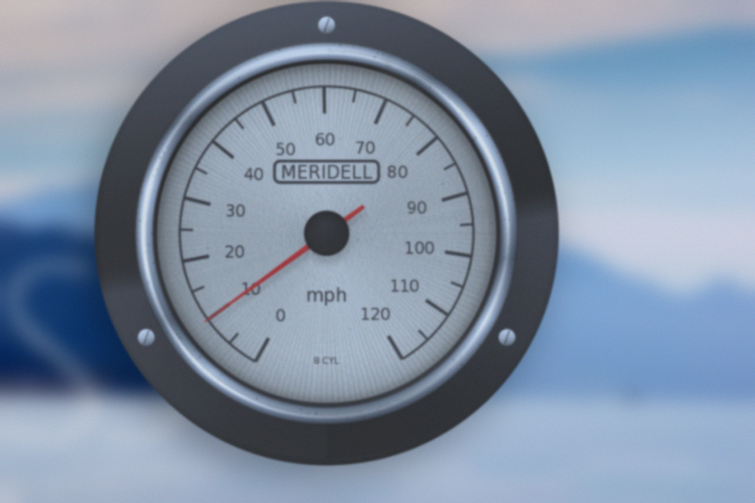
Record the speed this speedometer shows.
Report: 10 mph
